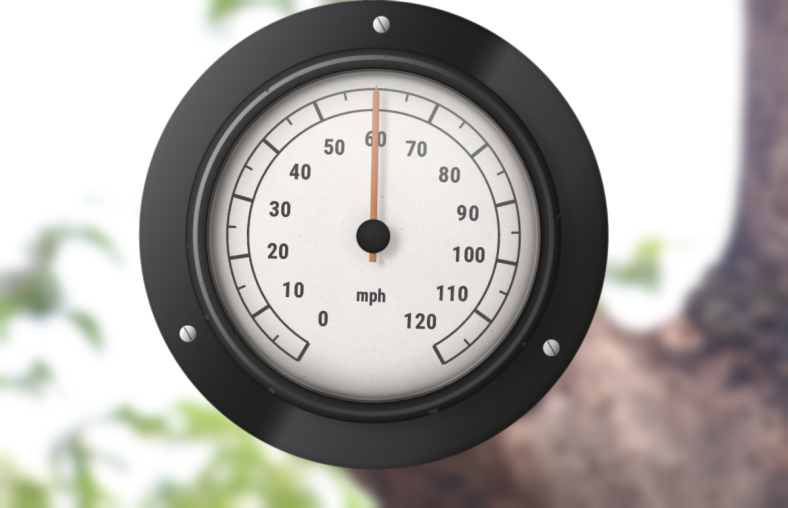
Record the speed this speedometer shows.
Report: 60 mph
